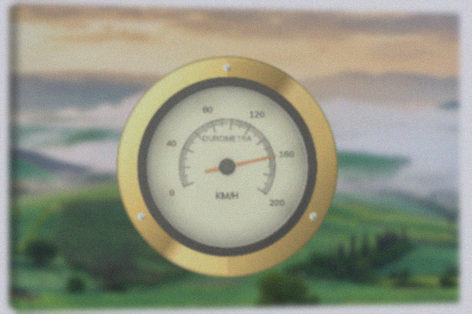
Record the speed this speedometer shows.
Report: 160 km/h
